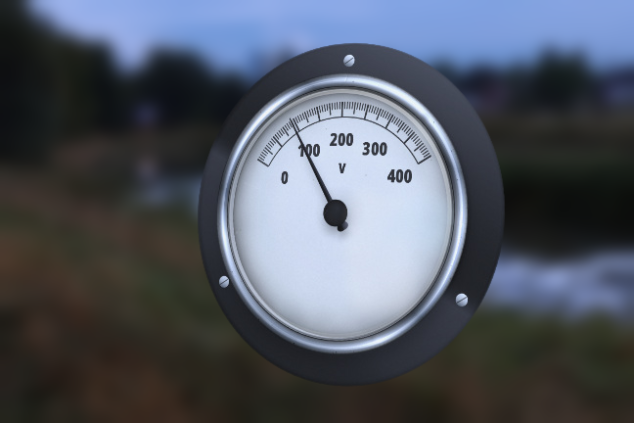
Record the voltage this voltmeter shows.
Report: 100 V
